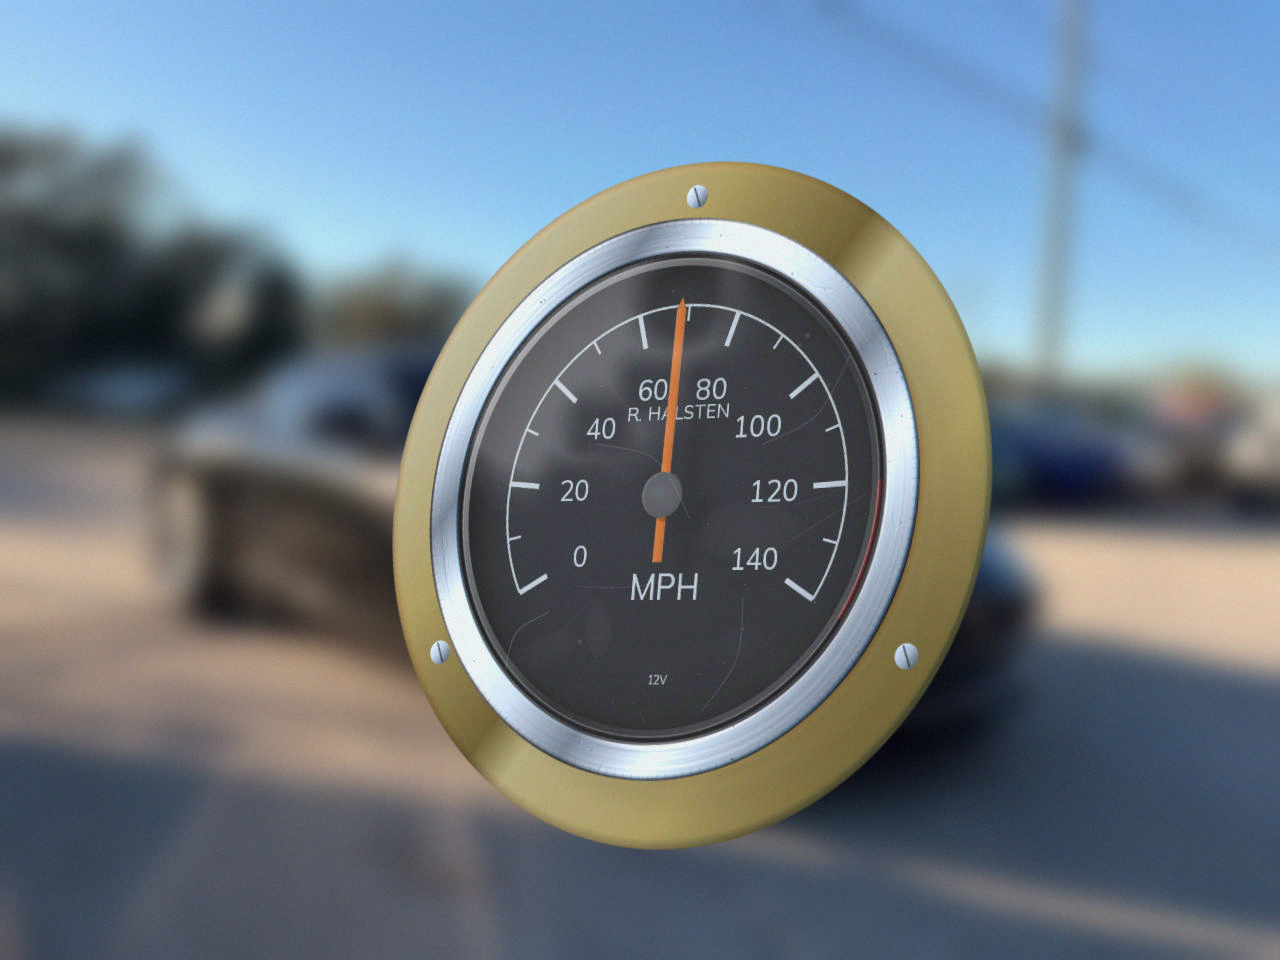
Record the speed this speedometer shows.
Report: 70 mph
